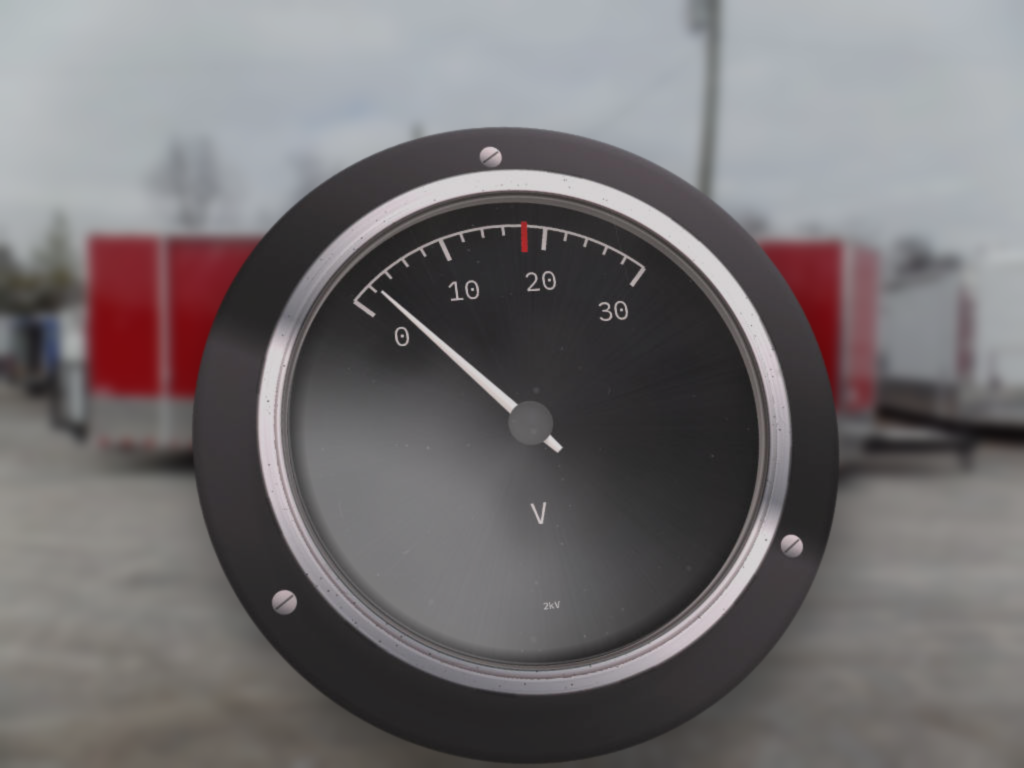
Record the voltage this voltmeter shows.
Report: 2 V
